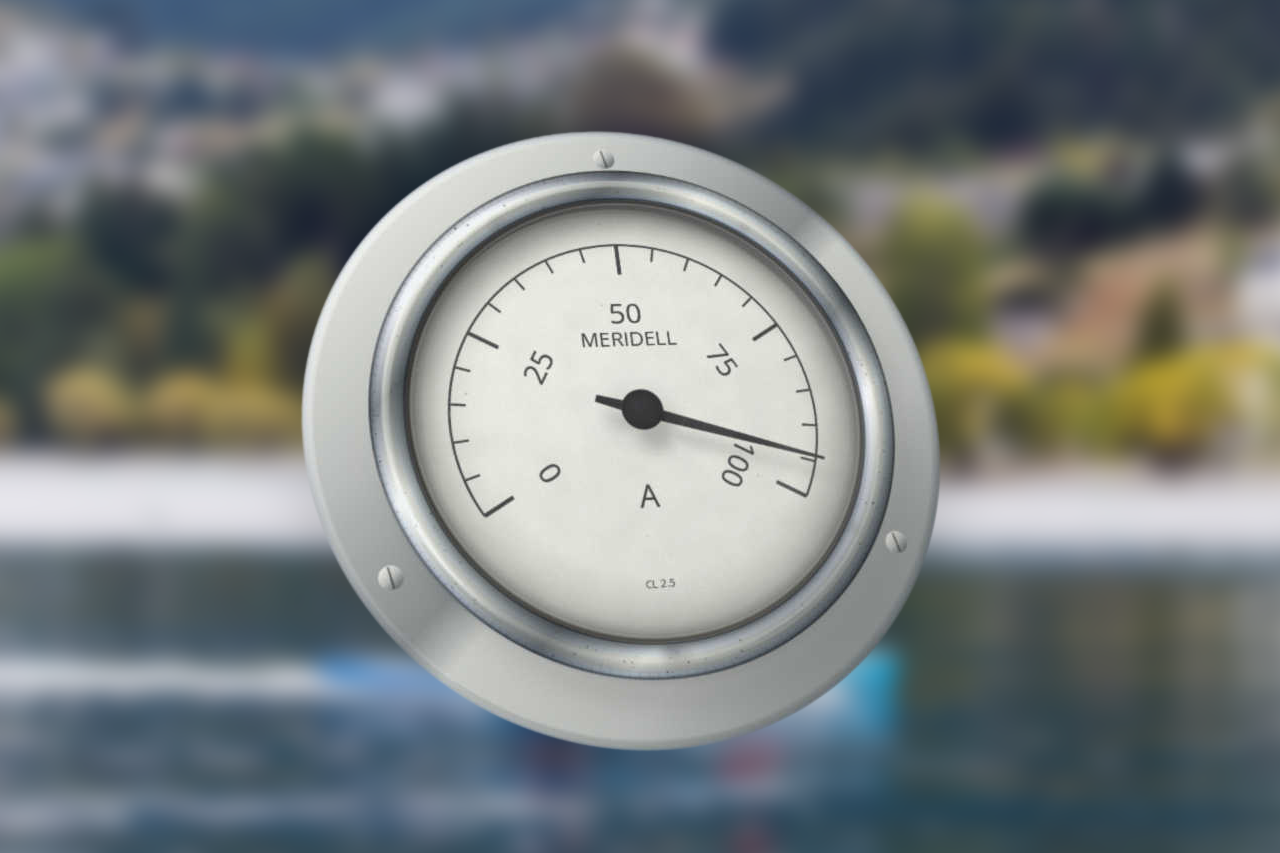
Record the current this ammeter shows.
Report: 95 A
